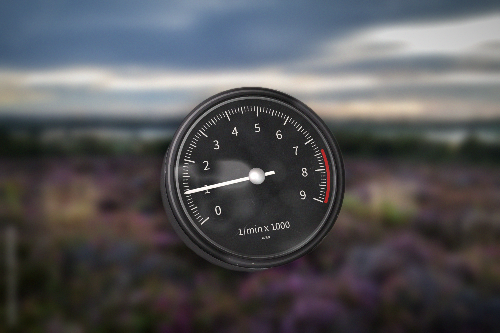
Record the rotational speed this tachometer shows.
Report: 1000 rpm
